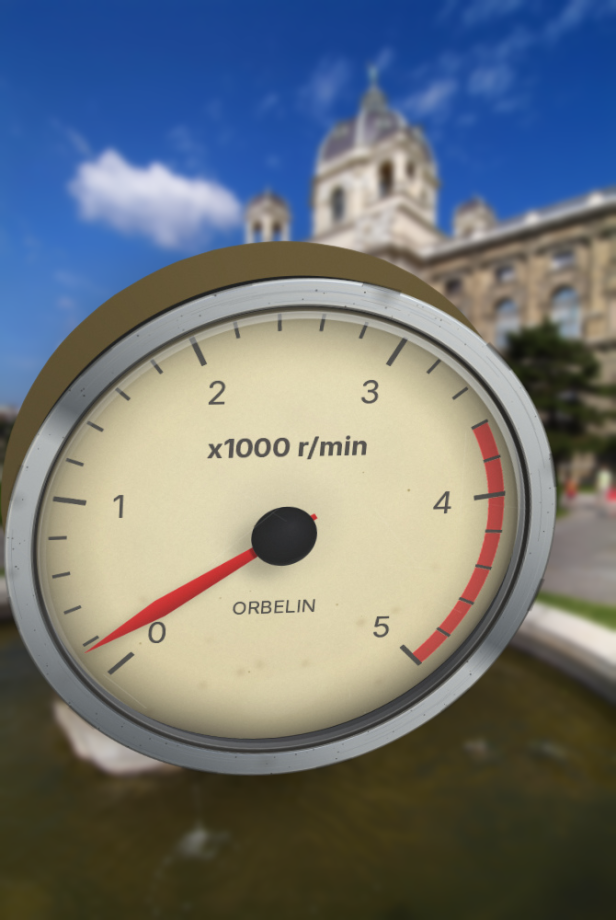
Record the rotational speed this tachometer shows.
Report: 200 rpm
